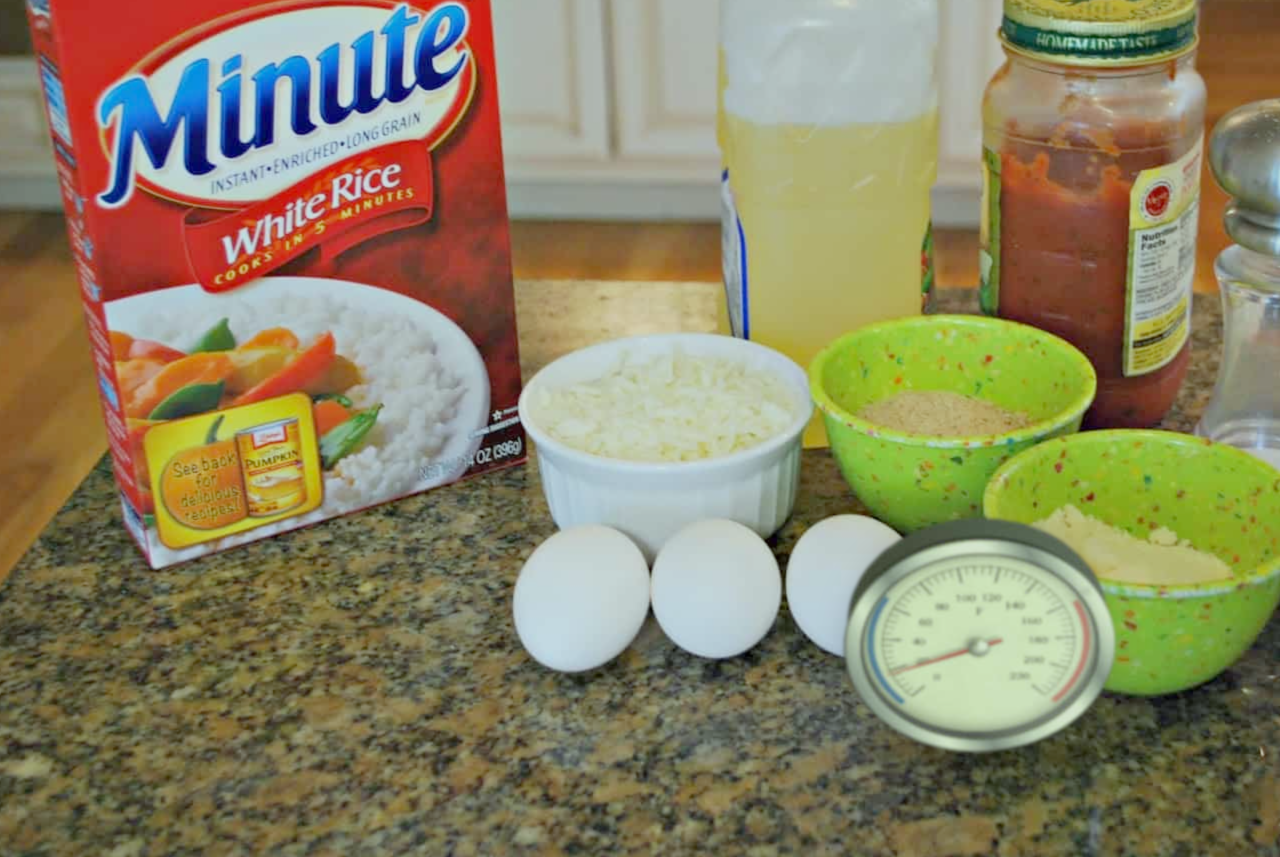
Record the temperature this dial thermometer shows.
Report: 20 °F
